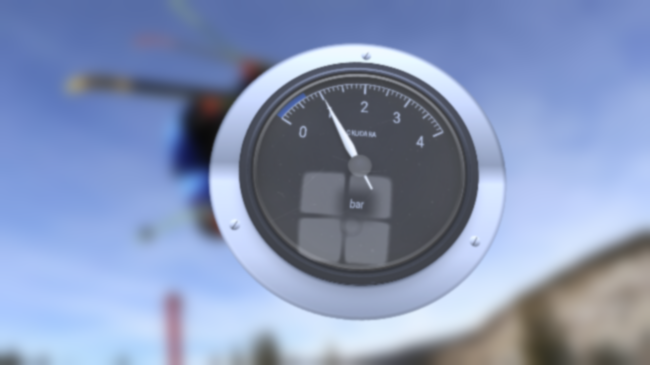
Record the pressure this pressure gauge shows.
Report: 1 bar
